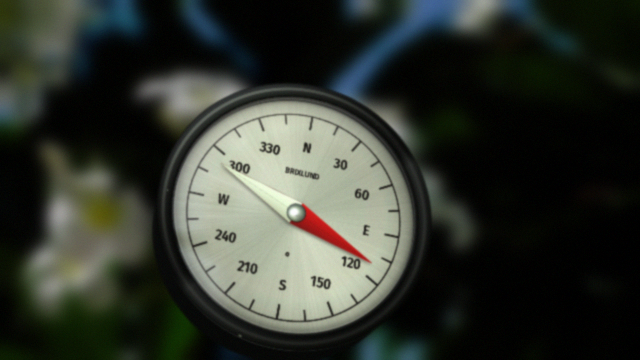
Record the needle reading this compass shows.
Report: 112.5 °
